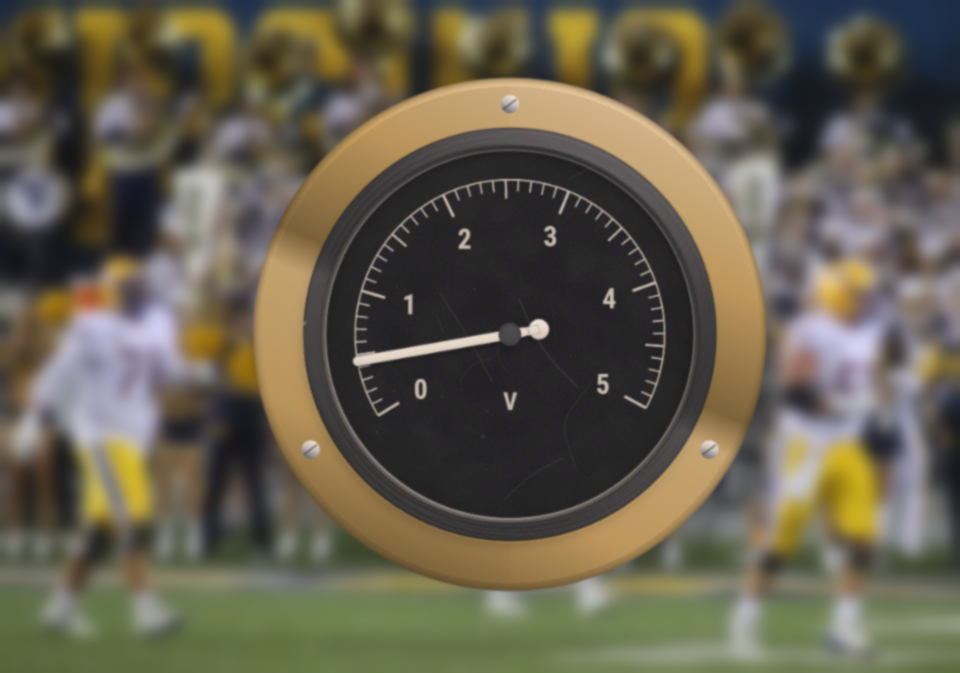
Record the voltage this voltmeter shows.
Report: 0.45 V
